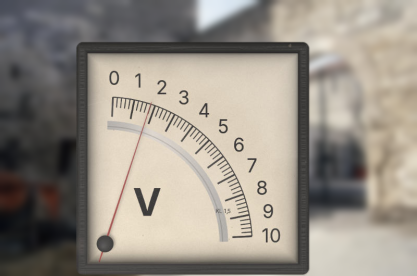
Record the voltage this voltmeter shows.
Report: 1.8 V
